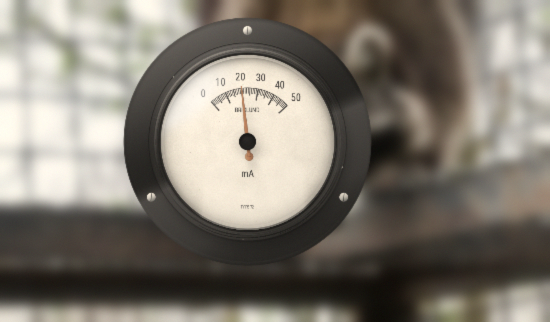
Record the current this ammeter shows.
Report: 20 mA
